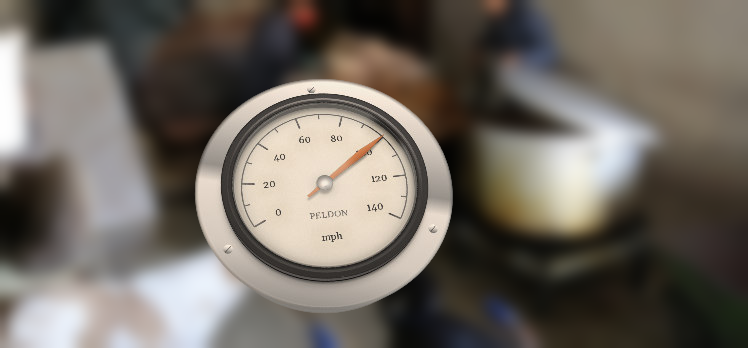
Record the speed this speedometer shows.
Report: 100 mph
